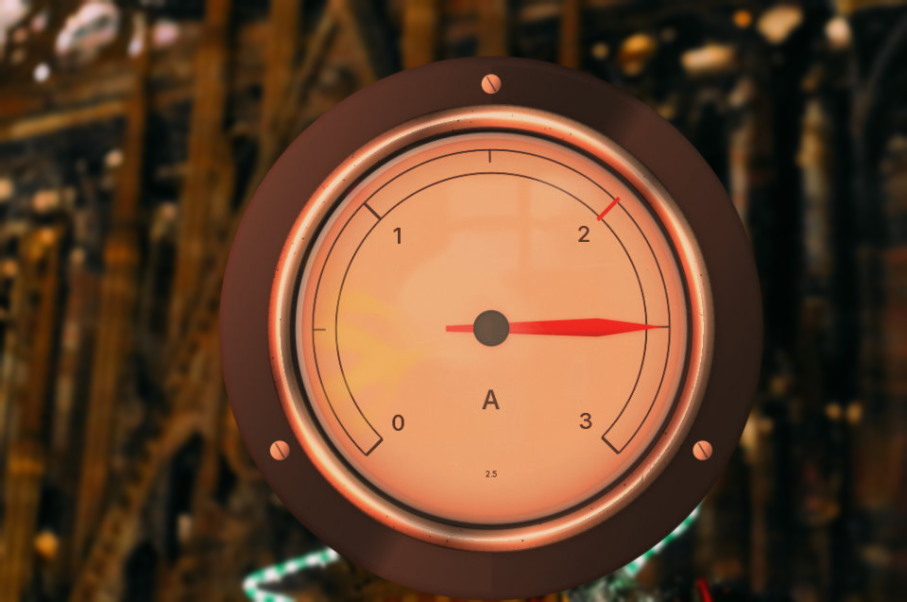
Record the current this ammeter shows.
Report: 2.5 A
